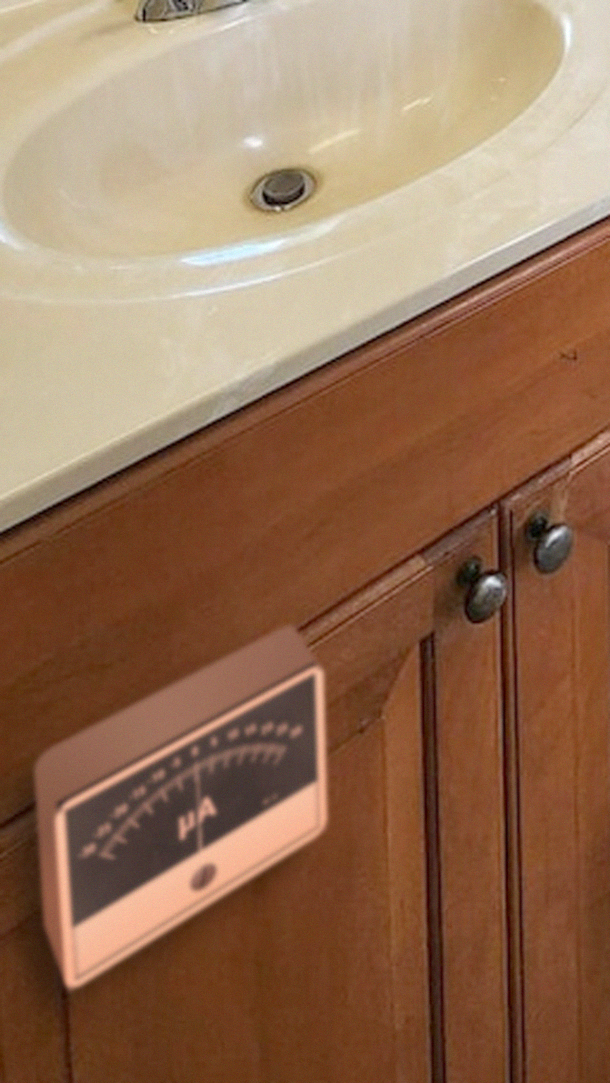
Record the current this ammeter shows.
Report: 0 µA
